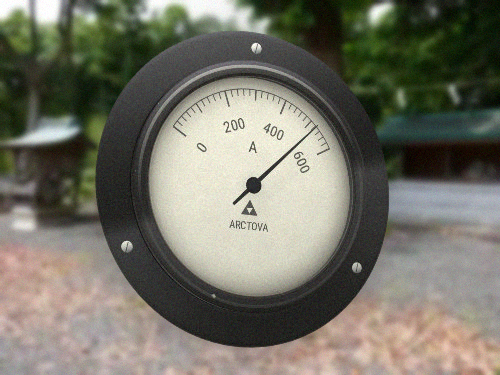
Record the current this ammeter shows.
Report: 520 A
